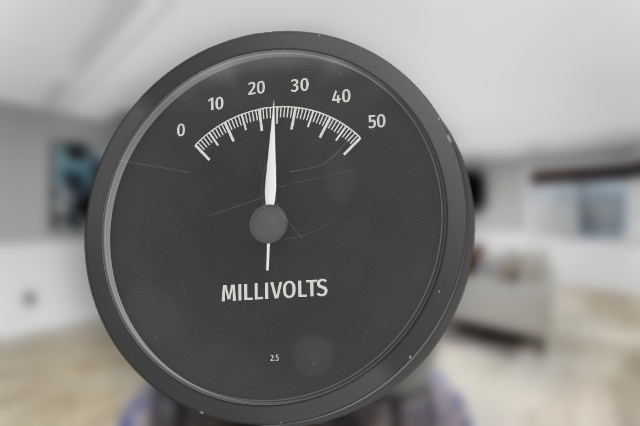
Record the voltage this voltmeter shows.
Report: 25 mV
